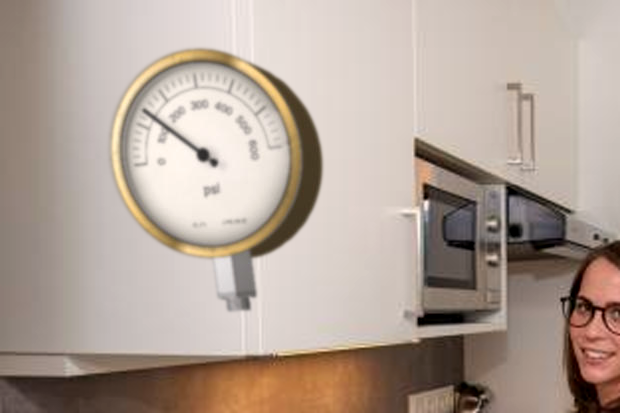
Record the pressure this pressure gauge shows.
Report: 140 psi
